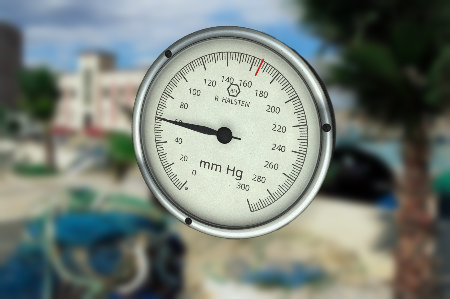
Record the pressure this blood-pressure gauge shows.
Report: 60 mmHg
